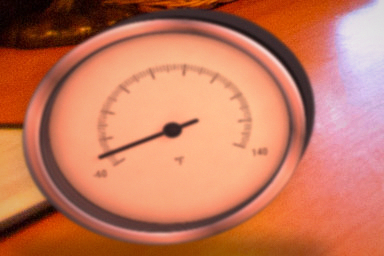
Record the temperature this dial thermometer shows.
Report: -30 °F
